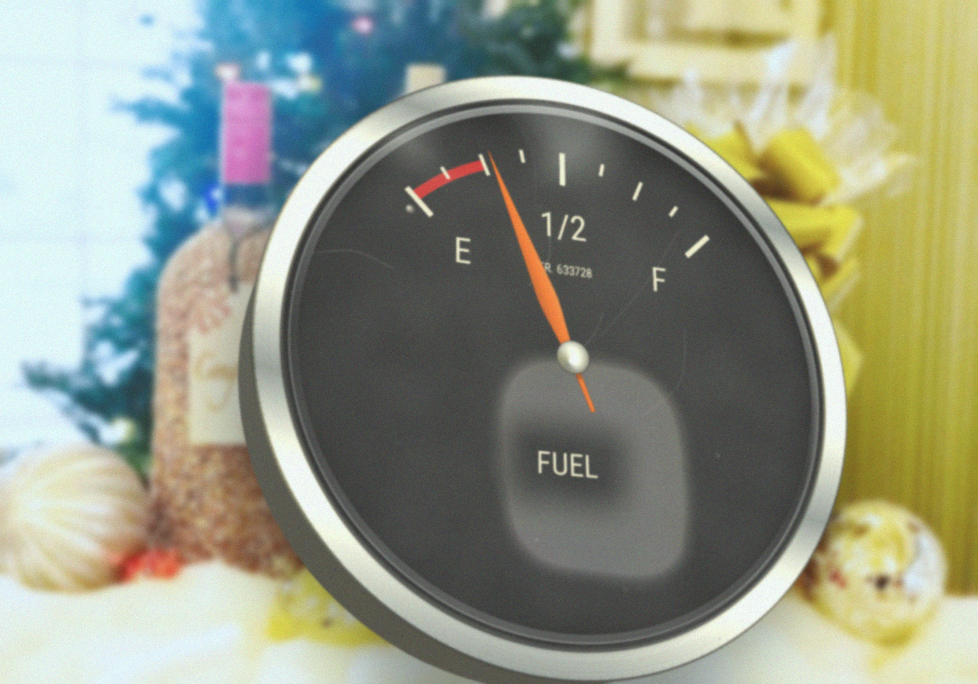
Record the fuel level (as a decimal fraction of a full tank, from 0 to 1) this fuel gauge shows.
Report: 0.25
